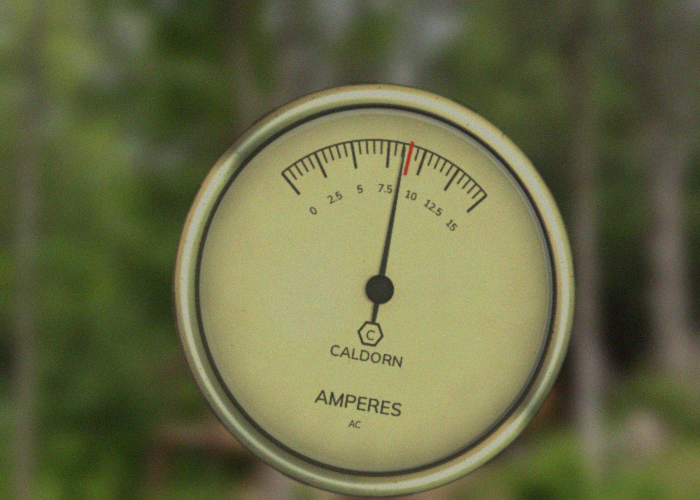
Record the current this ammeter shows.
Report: 8.5 A
